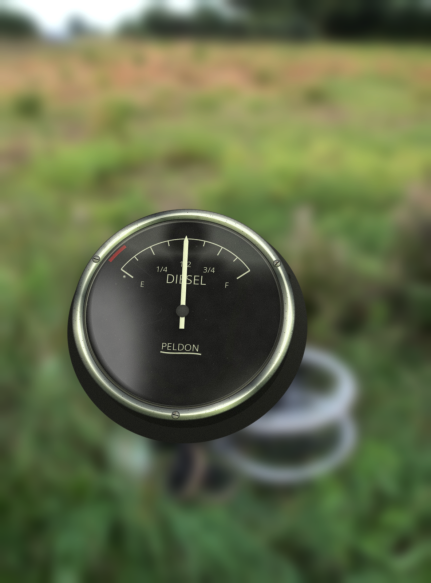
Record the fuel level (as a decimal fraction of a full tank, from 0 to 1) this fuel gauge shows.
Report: 0.5
